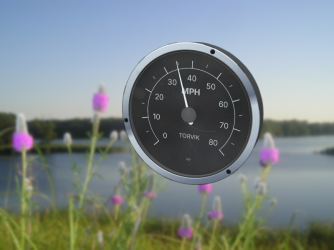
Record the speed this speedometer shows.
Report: 35 mph
